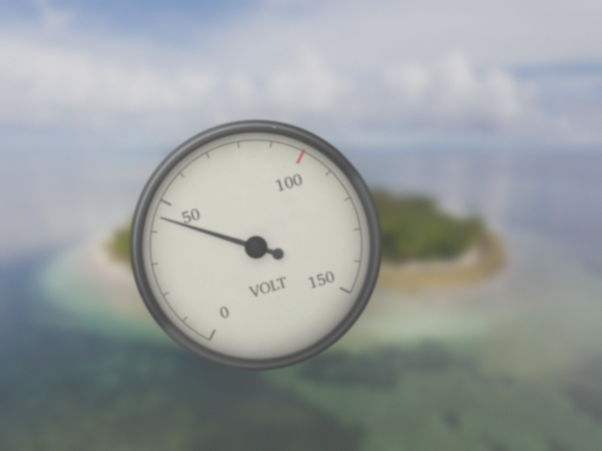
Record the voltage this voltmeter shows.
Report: 45 V
